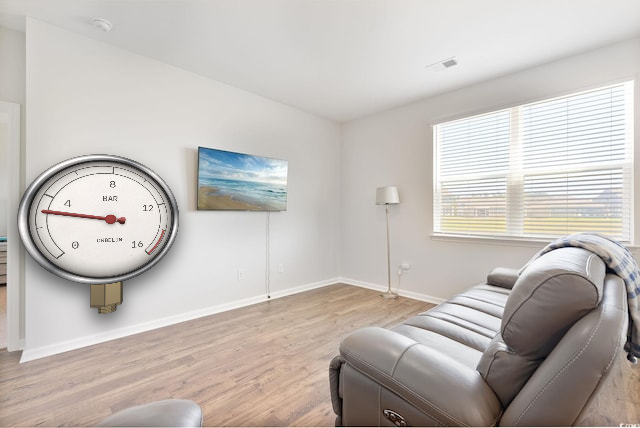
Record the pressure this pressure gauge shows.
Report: 3 bar
